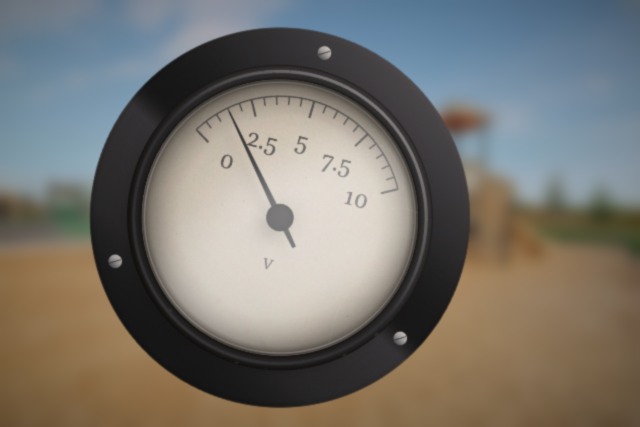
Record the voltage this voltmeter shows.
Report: 1.5 V
